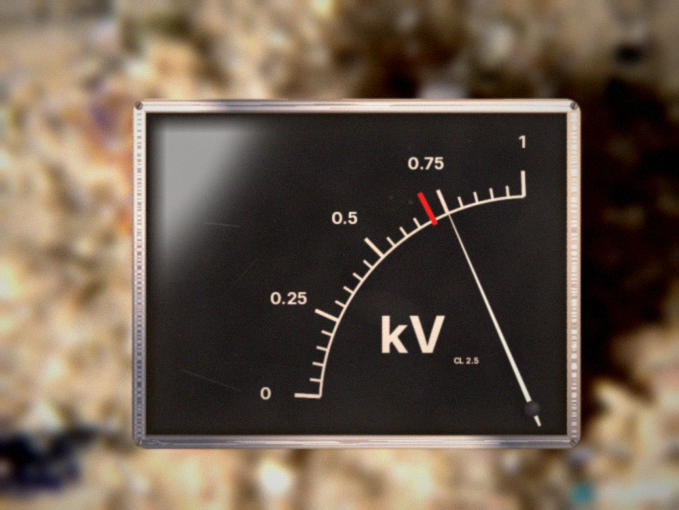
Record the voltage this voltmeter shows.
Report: 0.75 kV
